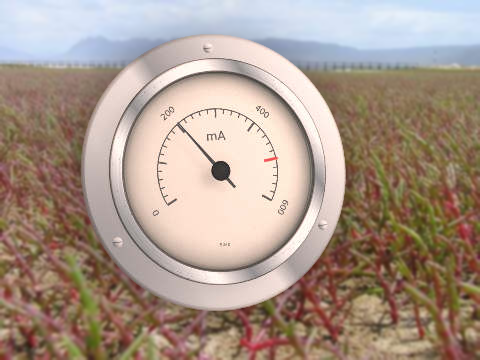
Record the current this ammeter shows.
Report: 200 mA
